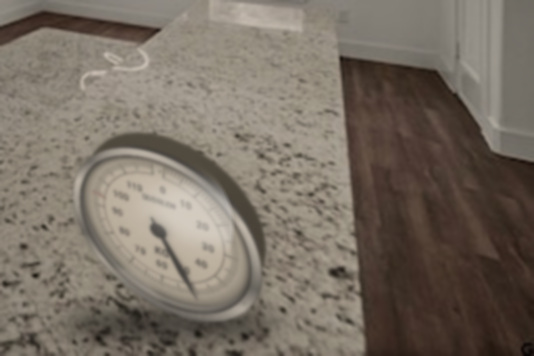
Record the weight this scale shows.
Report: 50 kg
